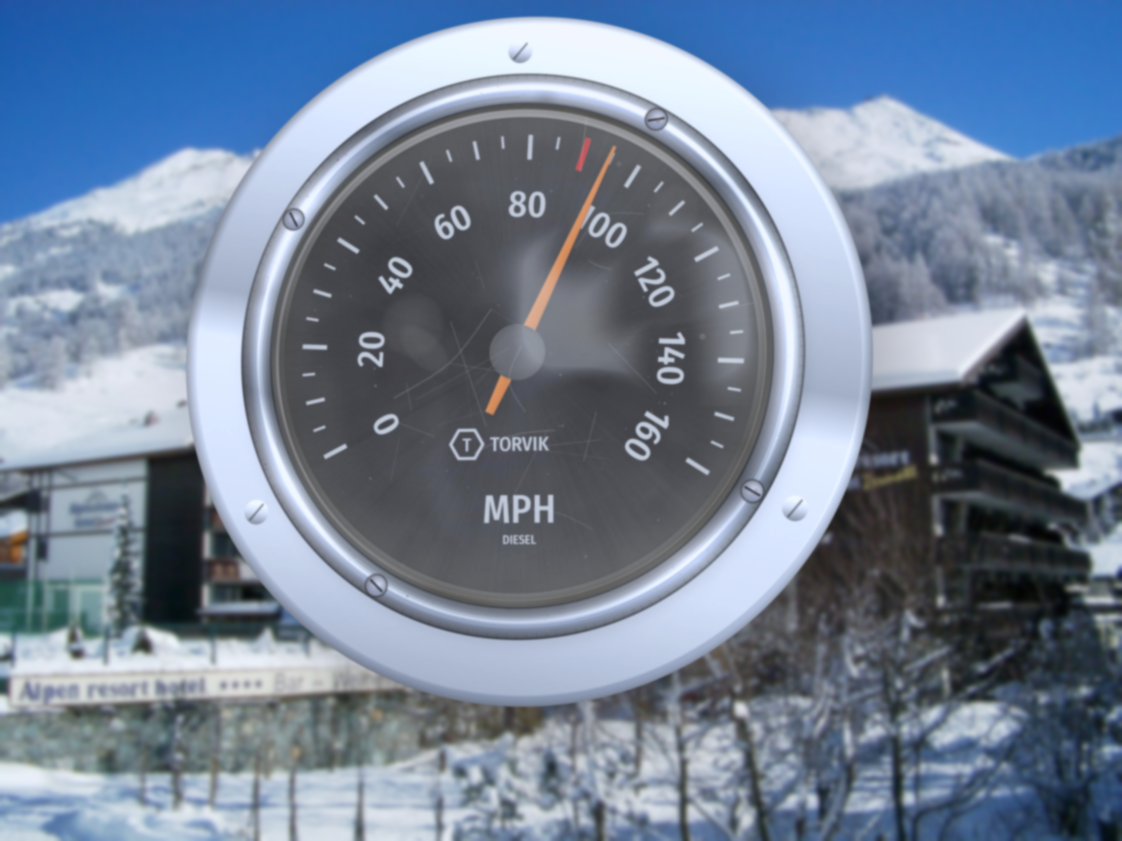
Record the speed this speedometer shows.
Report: 95 mph
